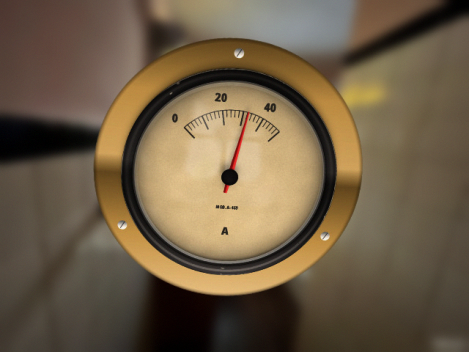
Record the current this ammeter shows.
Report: 32 A
